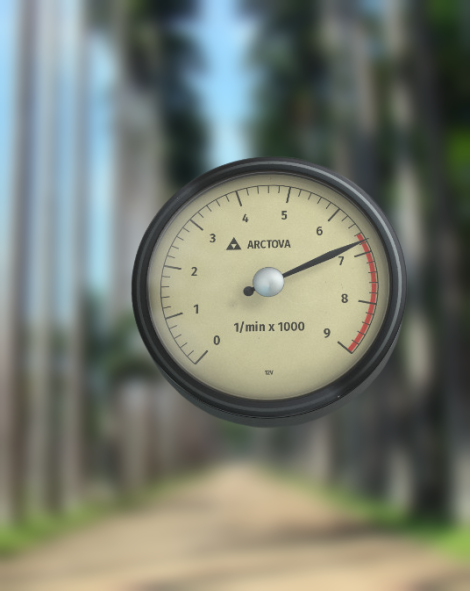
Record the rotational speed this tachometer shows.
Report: 6800 rpm
